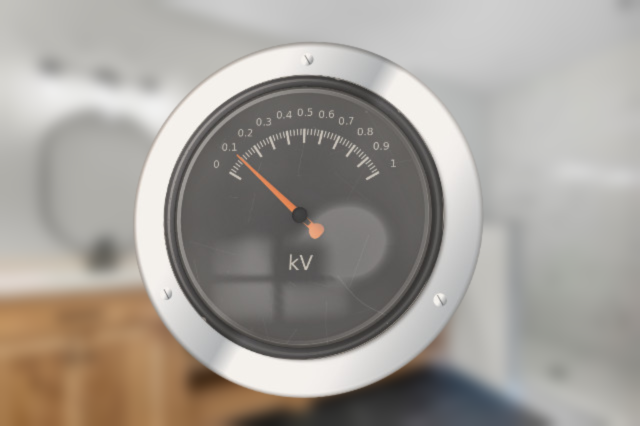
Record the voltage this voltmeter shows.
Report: 0.1 kV
